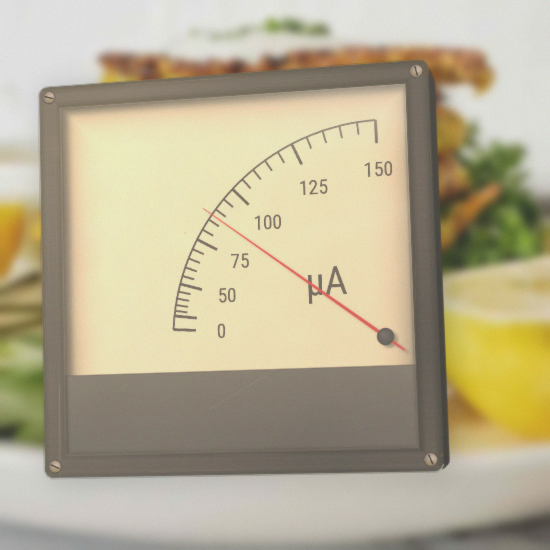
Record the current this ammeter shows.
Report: 87.5 µA
